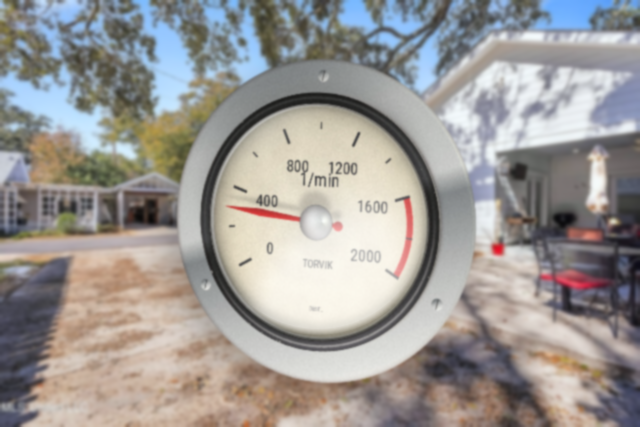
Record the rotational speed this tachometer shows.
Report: 300 rpm
